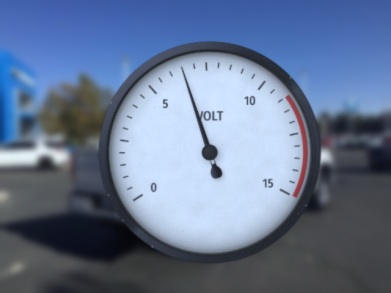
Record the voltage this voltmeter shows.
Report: 6.5 V
